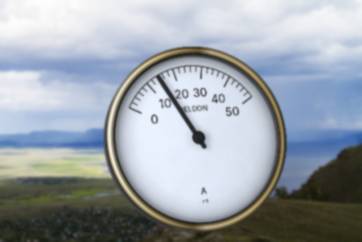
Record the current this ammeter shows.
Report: 14 A
